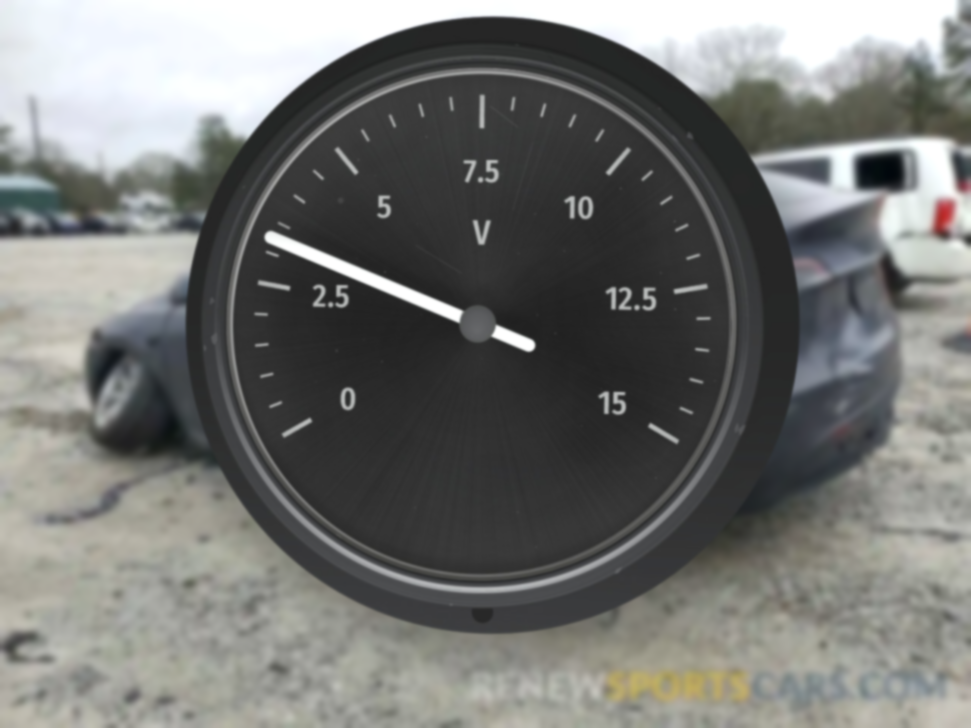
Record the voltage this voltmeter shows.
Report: 3.25 V
